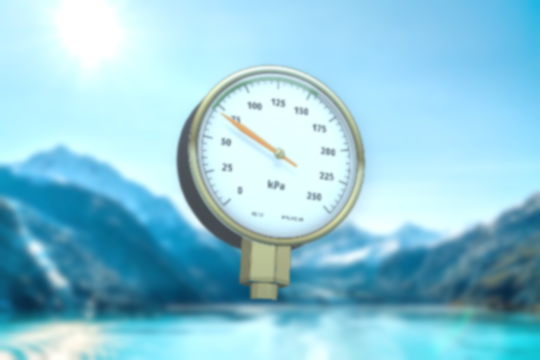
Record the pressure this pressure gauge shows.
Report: 70 kPa
